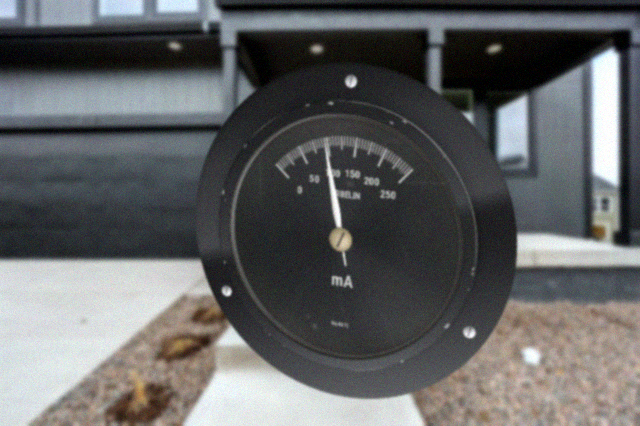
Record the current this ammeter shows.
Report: 100 mA
